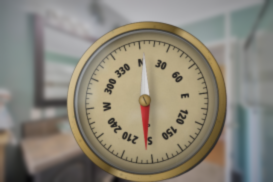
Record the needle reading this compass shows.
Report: 185 °
